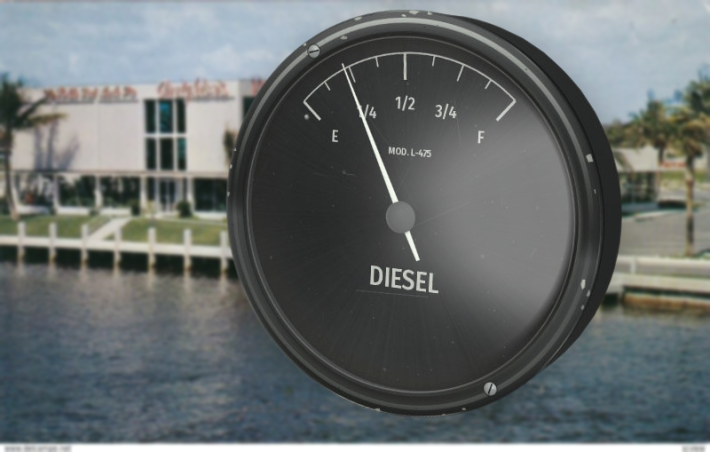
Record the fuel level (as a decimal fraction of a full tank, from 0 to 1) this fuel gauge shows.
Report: 0.25
